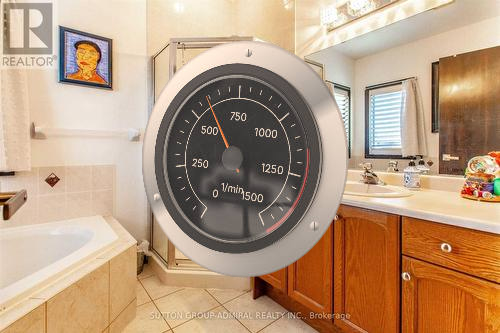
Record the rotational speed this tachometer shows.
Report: 600 rpm
